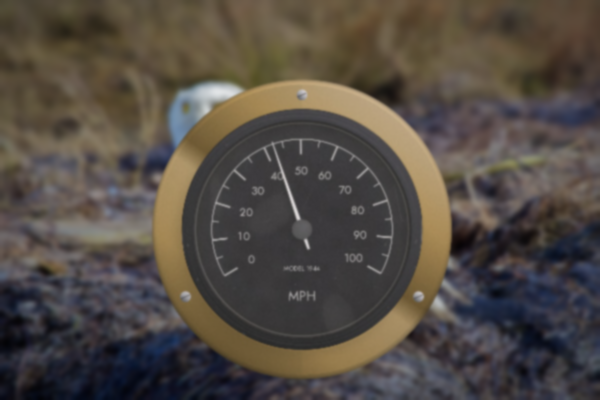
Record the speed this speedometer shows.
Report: 42.5 mph
